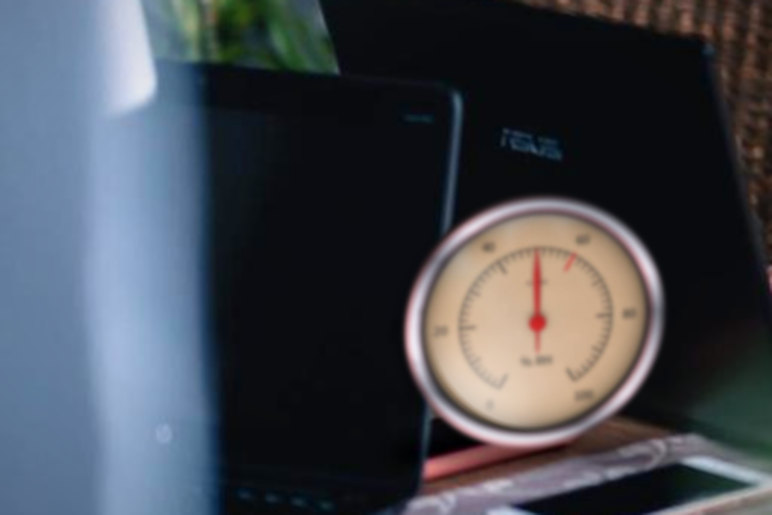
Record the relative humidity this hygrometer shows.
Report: 50 %
